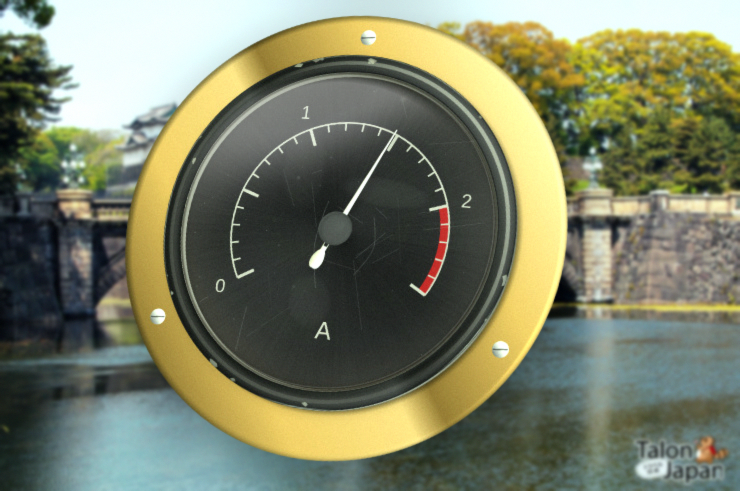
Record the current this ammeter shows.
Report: 1.5 A
